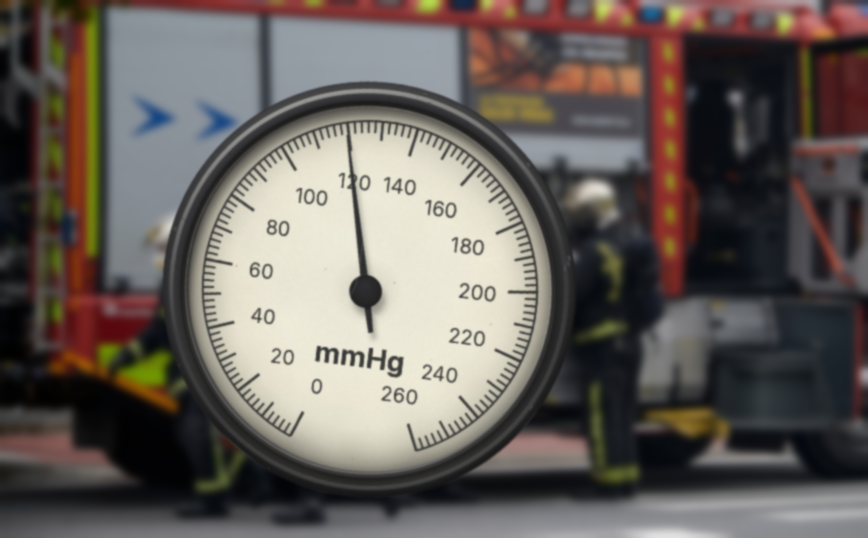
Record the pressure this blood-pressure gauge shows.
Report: 120 mmHg
